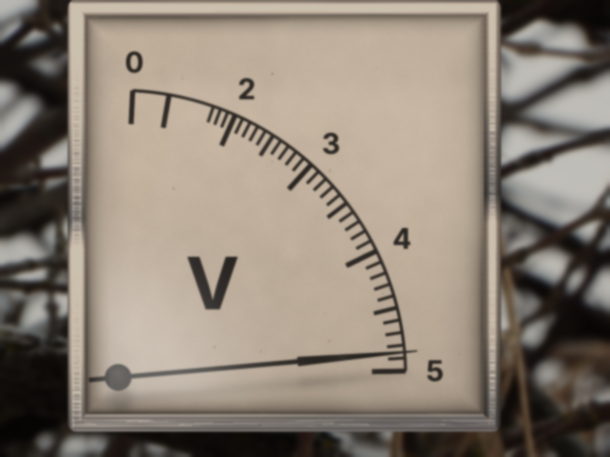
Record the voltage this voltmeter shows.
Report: 4.85 V
